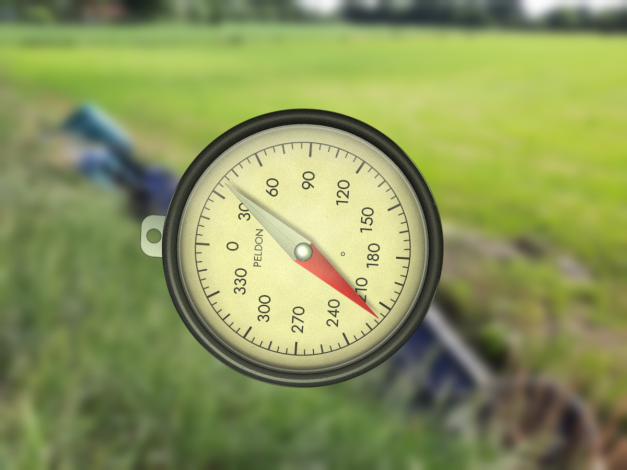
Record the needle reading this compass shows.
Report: 217.5 °
